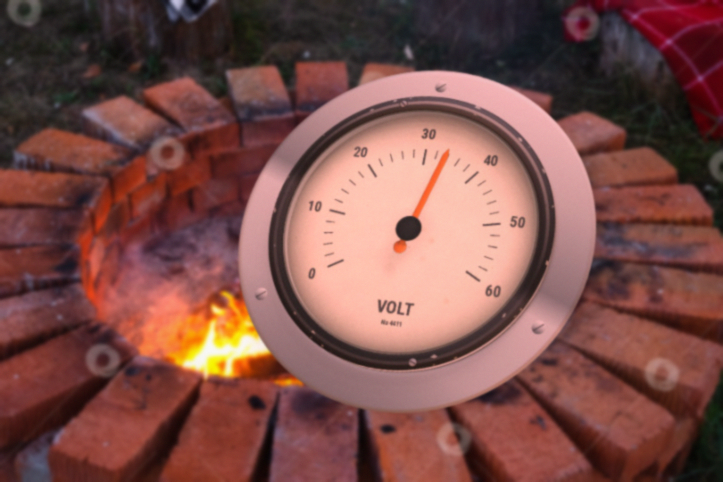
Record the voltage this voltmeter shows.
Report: 34 V
